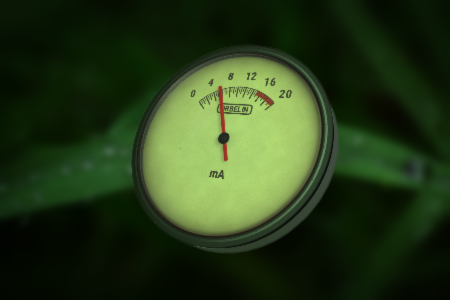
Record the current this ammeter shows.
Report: 6 mA
